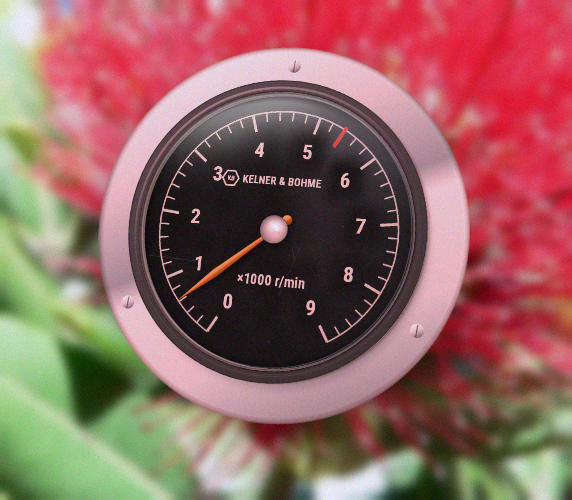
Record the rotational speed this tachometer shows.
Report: 600 rpm
